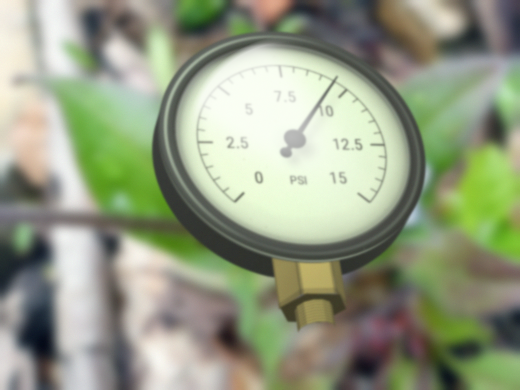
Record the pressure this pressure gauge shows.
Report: 9.5 psi
